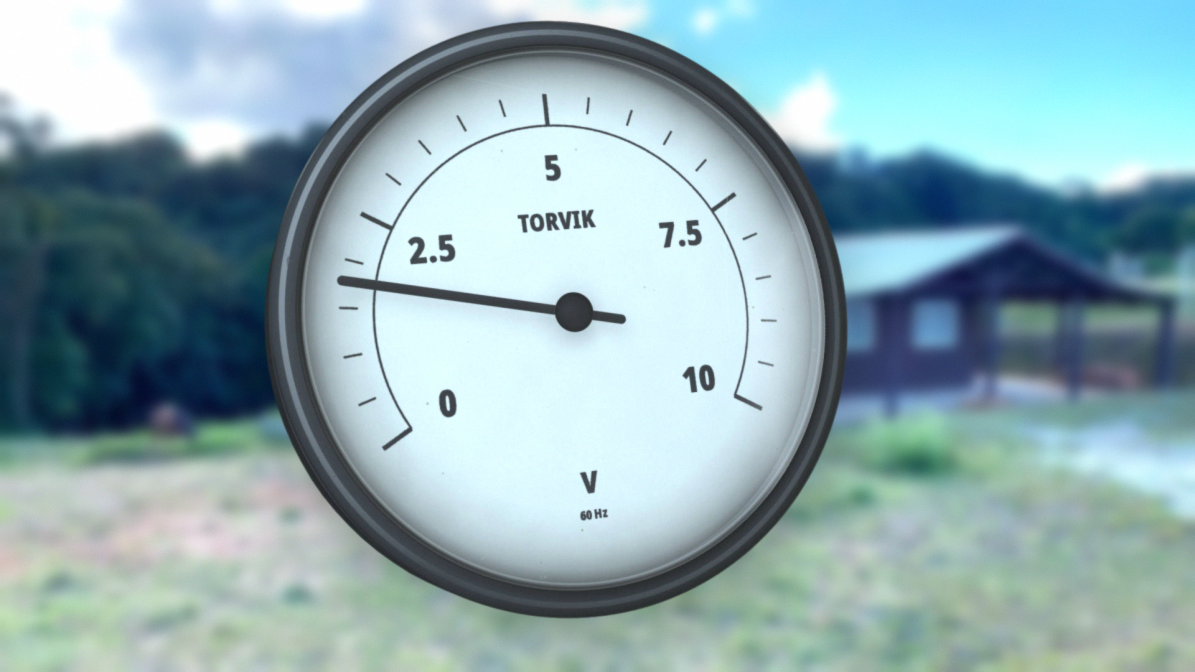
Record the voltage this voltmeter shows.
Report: 1.75 V
